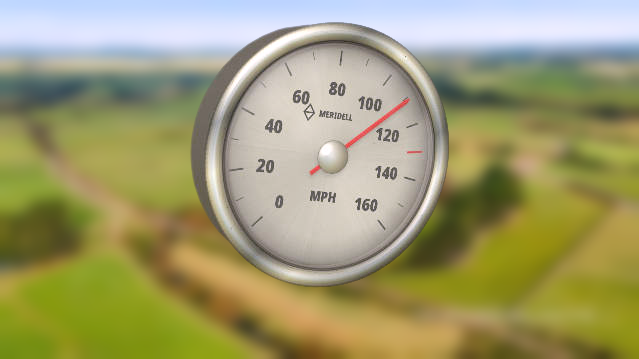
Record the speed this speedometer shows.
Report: 110 mph
